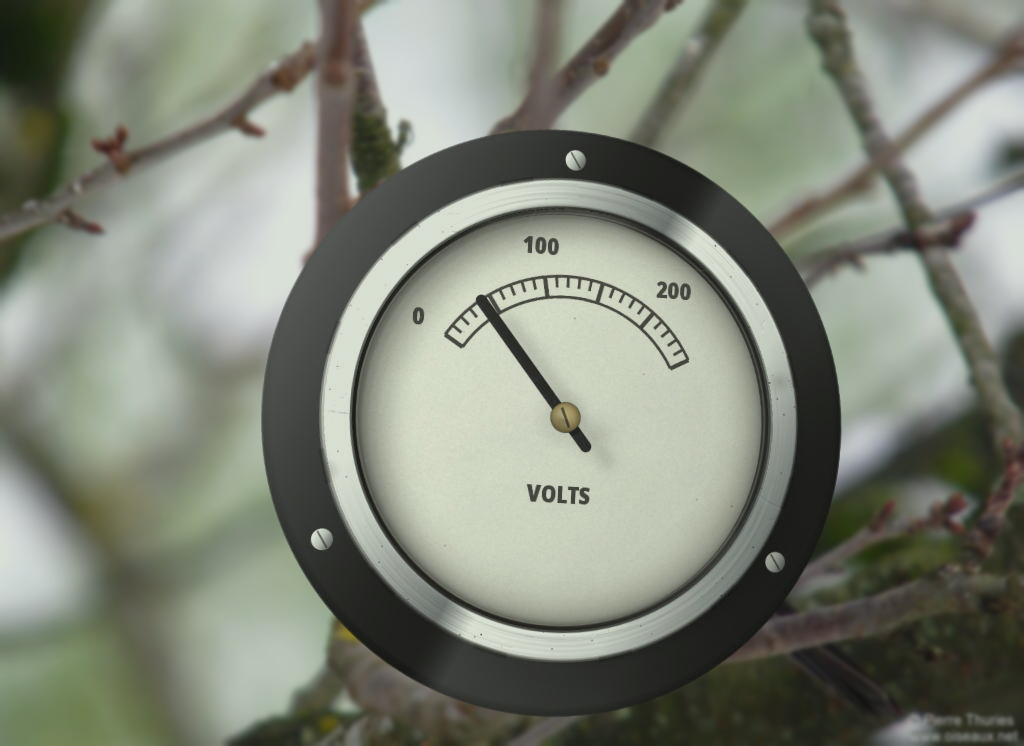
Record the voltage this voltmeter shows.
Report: 40 V
